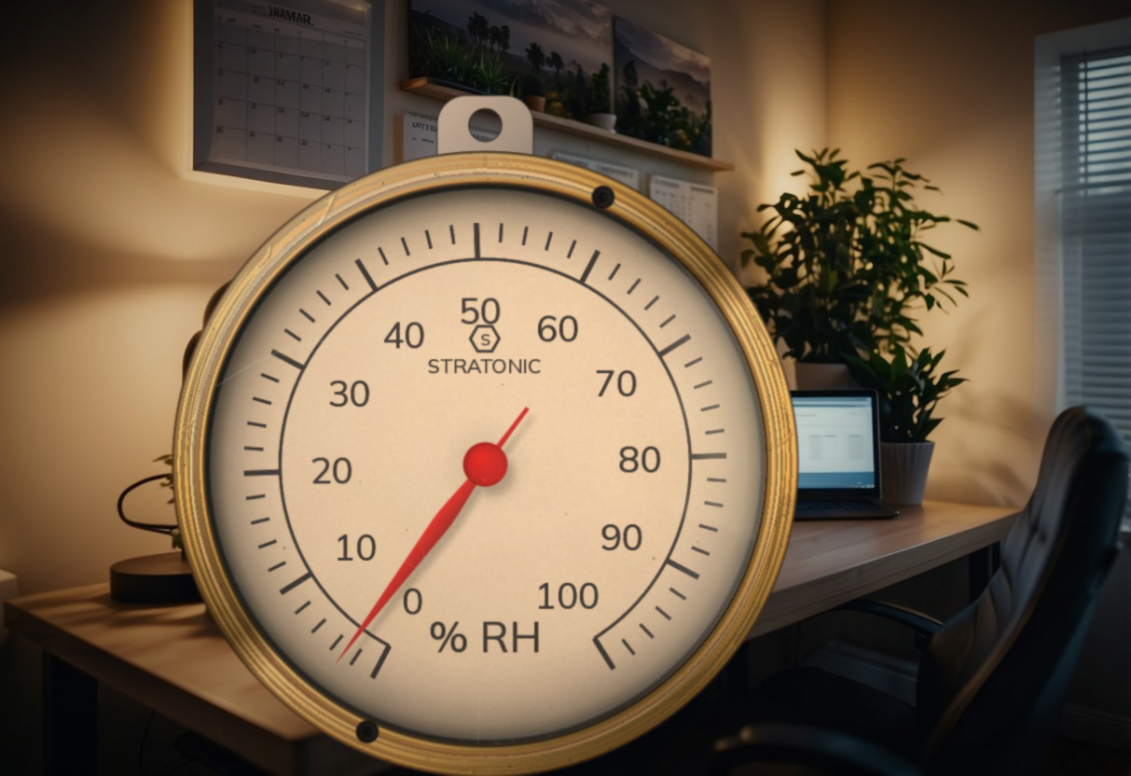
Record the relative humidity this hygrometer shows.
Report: 3 %
